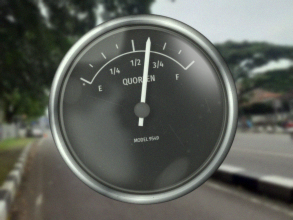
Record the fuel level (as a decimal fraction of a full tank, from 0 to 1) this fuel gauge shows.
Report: 0.625
